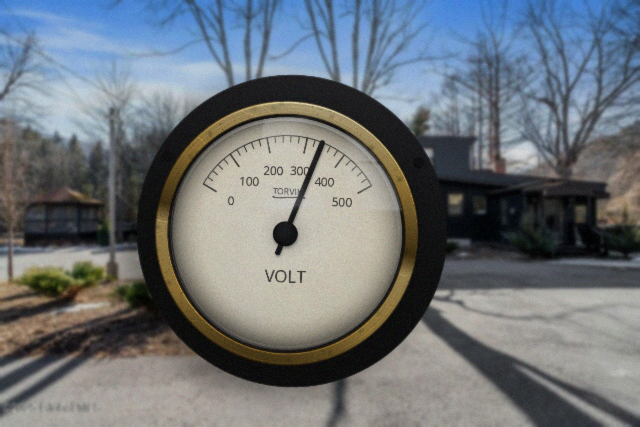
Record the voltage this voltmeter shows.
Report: 340 V
